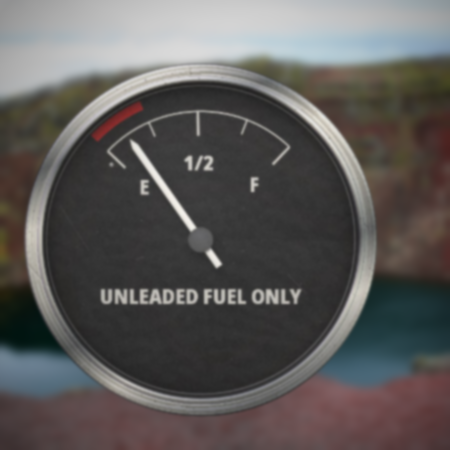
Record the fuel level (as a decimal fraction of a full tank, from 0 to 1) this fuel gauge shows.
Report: 0.125
